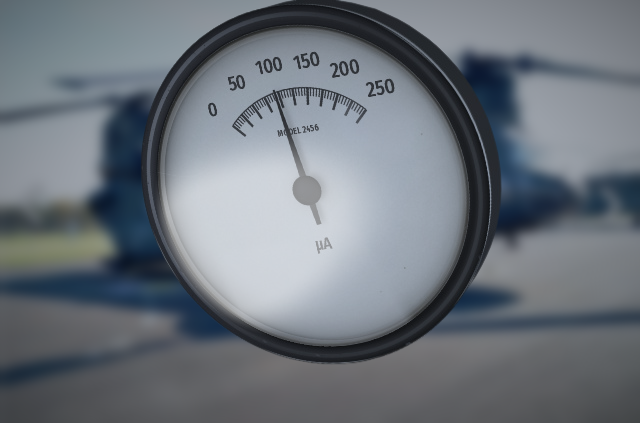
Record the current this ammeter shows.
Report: 100 µA
